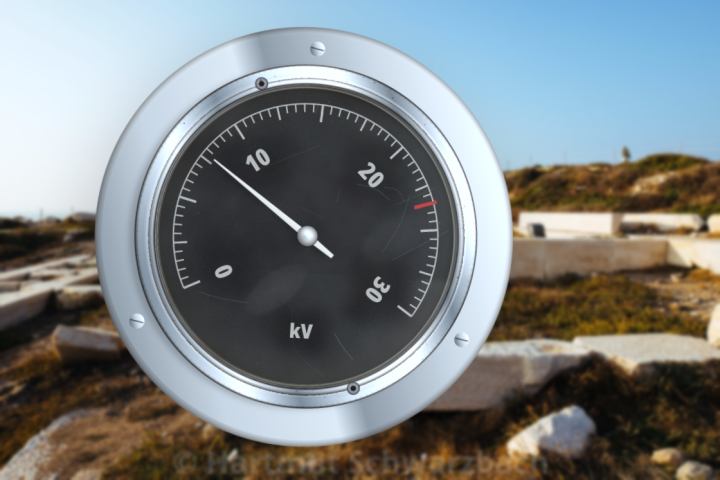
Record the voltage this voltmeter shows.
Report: 7.75 kV
